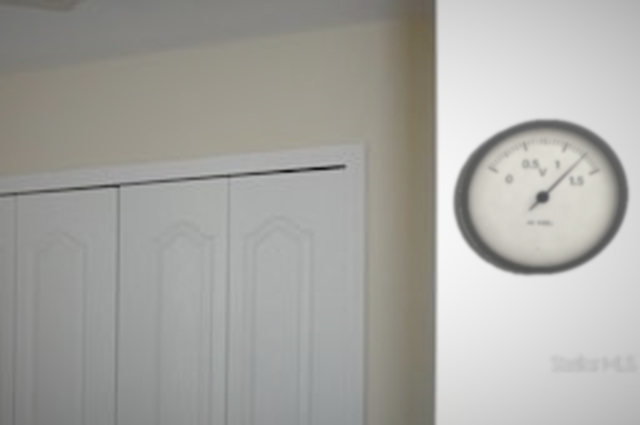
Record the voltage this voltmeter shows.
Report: 1.25 V
